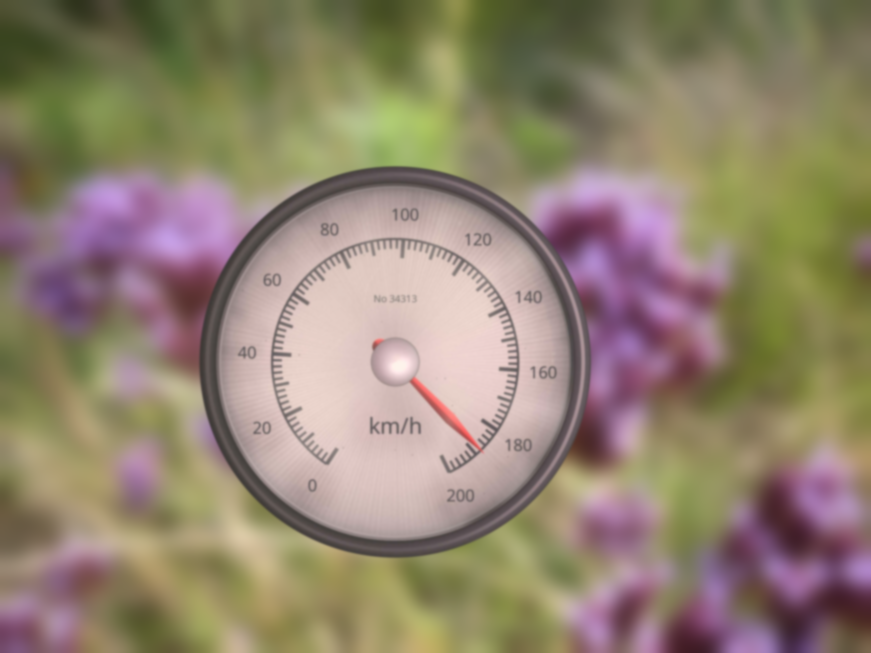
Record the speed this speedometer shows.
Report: 188 km/h
